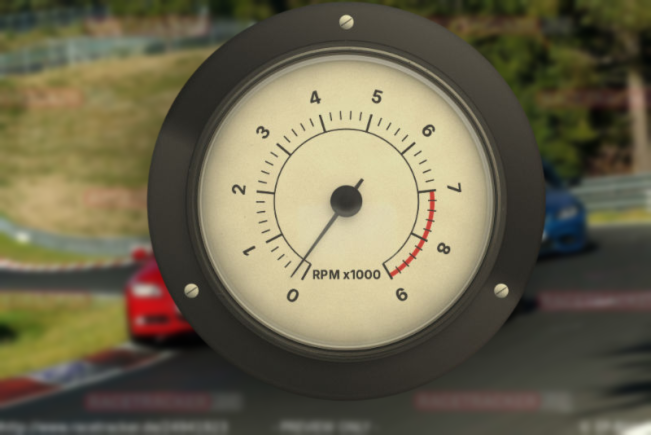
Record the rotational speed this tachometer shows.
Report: 200 rpm
